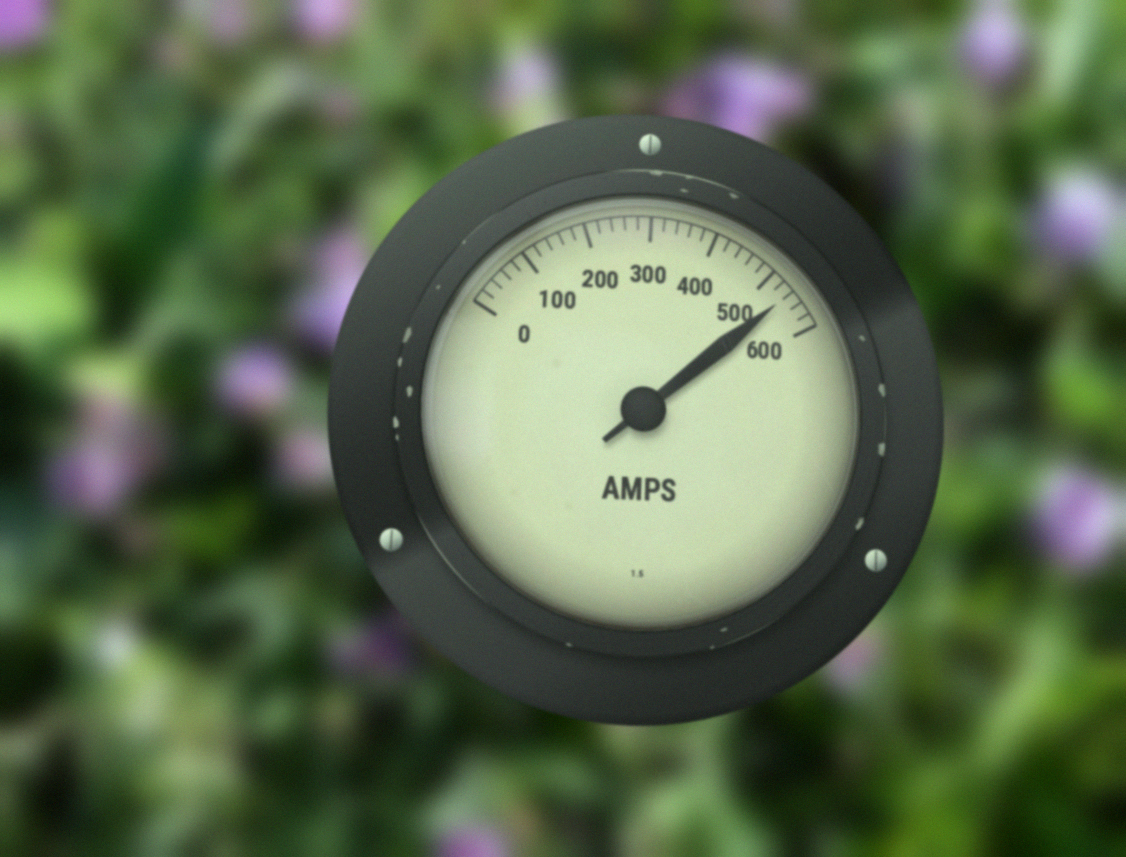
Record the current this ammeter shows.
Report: 540 A
